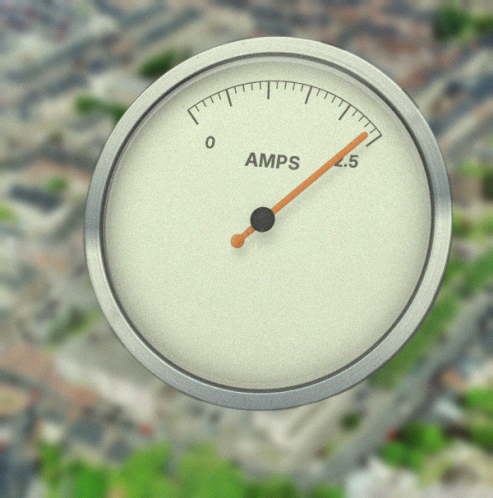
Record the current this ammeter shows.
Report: 2.4 A
